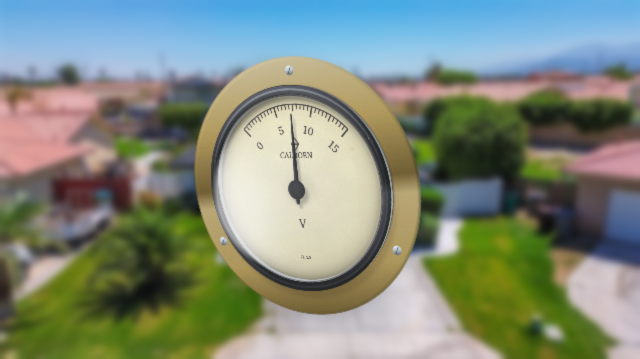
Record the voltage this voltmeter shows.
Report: 7.5 V
